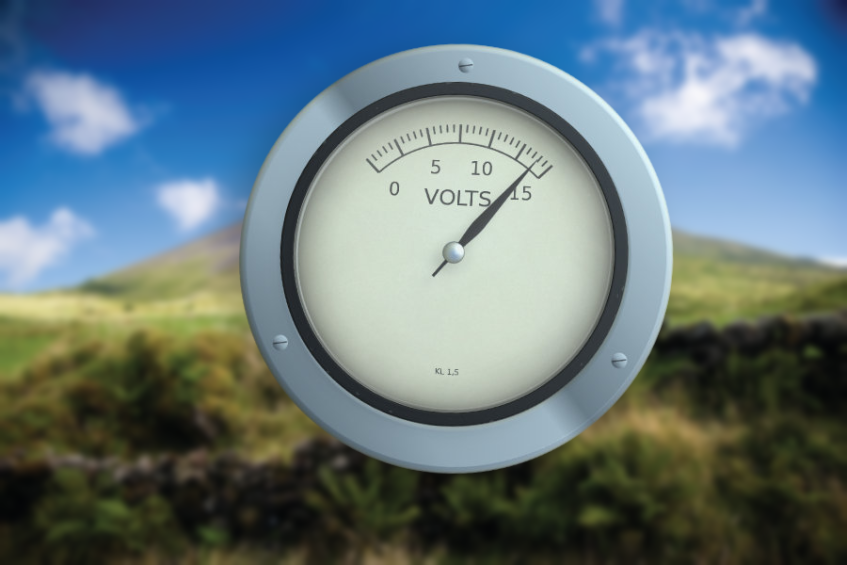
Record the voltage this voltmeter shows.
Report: 14 V
